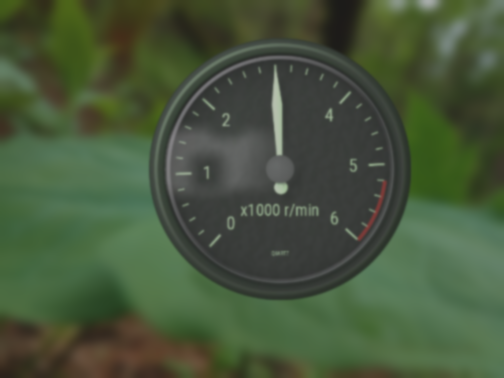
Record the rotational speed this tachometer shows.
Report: 3000 rpm
